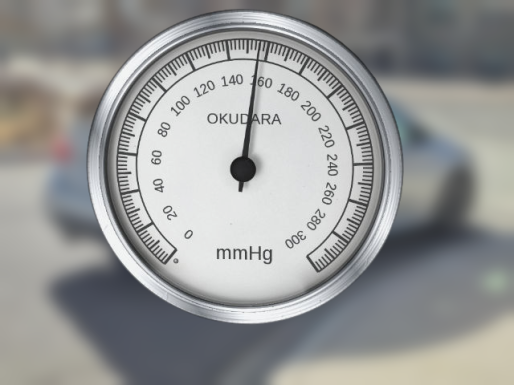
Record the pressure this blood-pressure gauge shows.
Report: 156 mmHg
